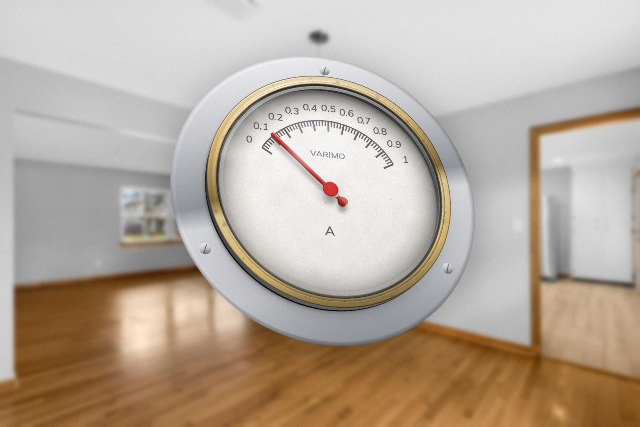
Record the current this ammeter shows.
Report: 0.1 A
